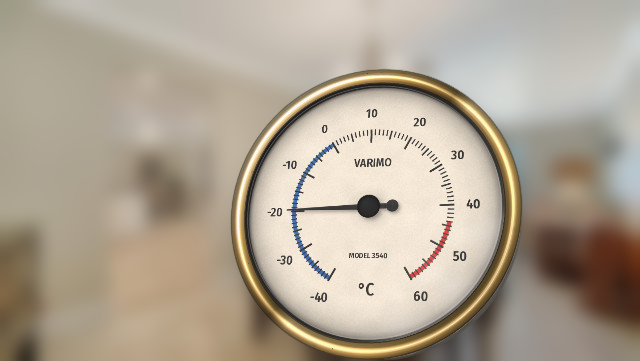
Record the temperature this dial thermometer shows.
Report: -20 °C
